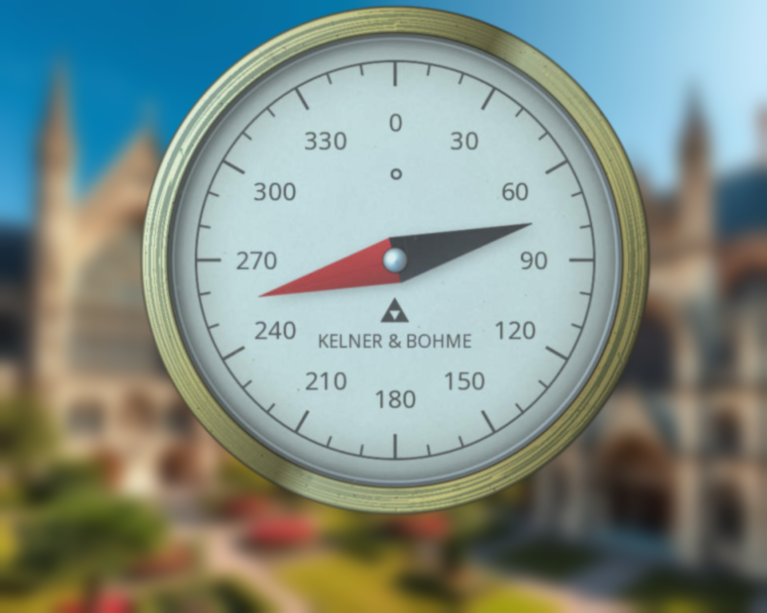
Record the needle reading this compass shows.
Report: 255 °
